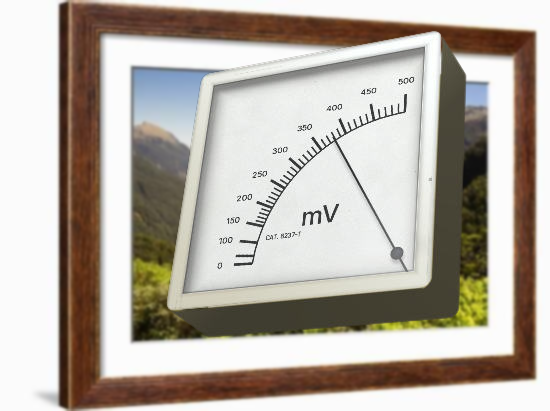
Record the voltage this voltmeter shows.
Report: 380 mV
